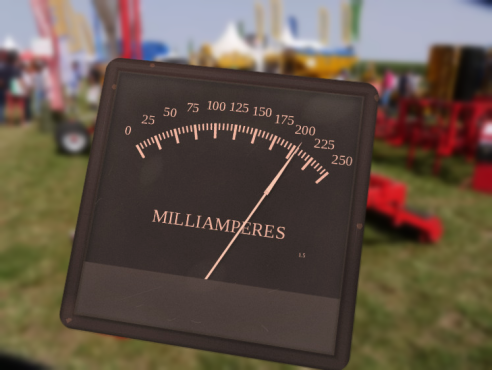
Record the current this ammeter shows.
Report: 205 mA
